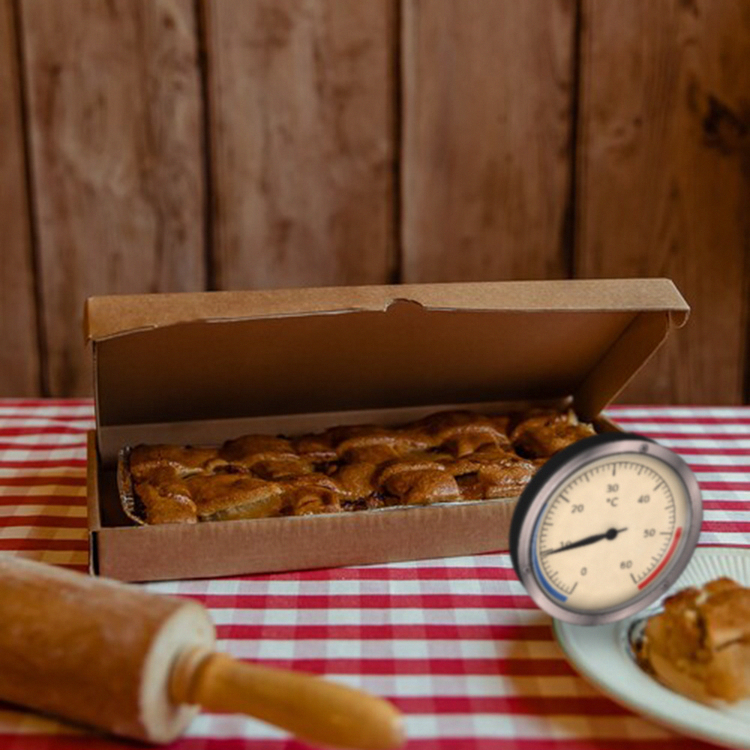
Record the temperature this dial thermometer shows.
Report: 10 °C
